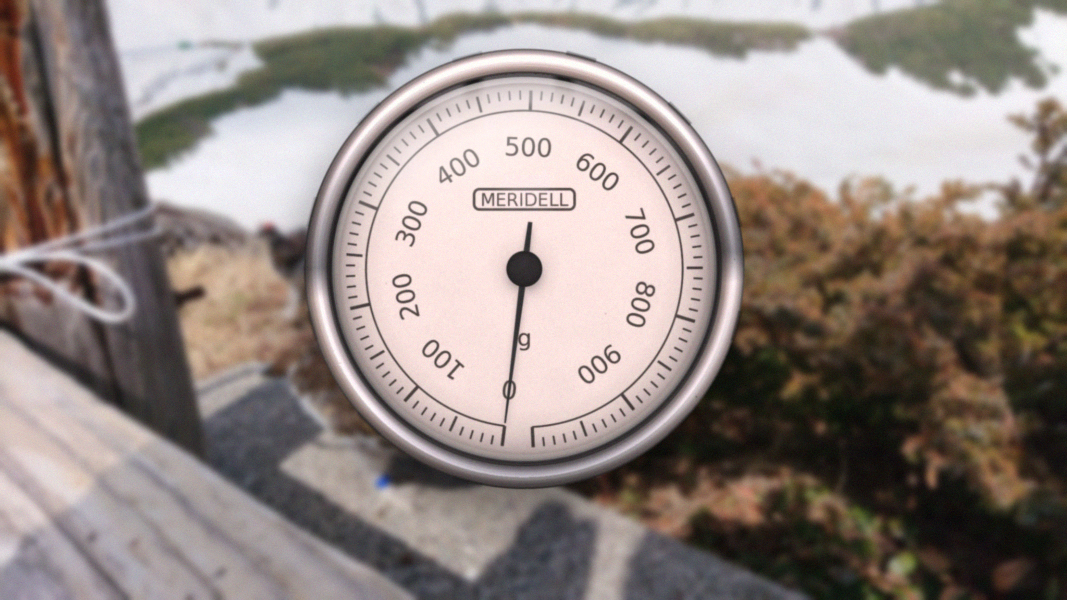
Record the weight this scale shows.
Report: 0 g
